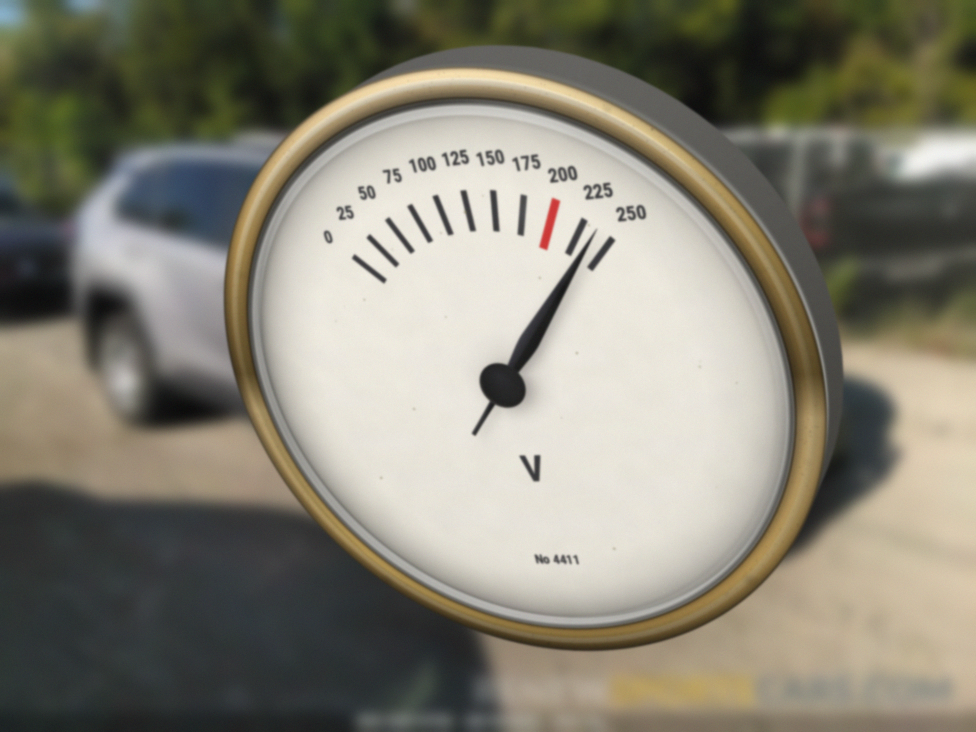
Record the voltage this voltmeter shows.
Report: 237.5 V
